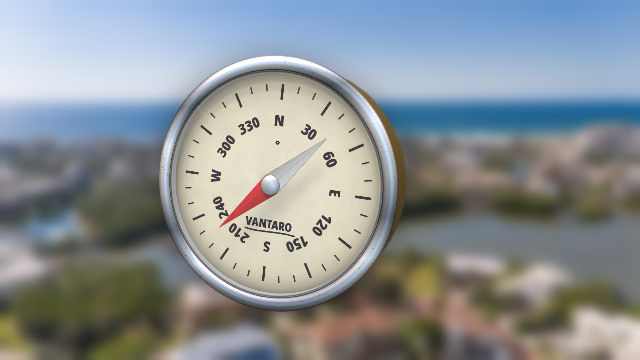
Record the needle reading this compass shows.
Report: 225 °
